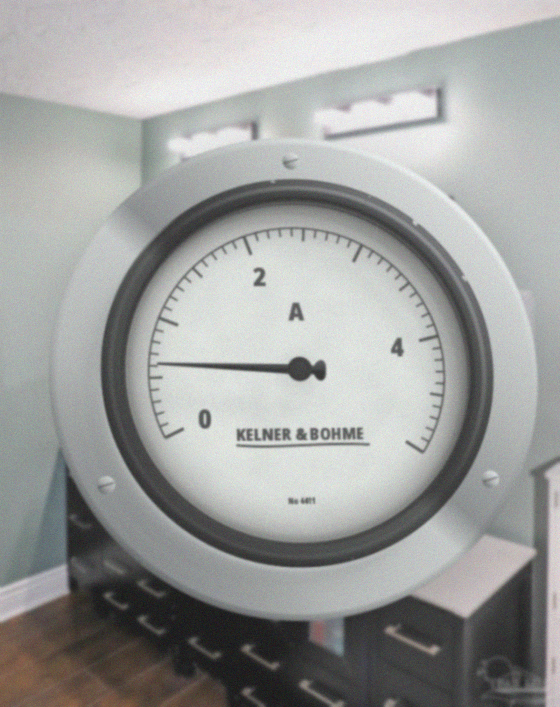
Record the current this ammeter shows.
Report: 0.6 A
